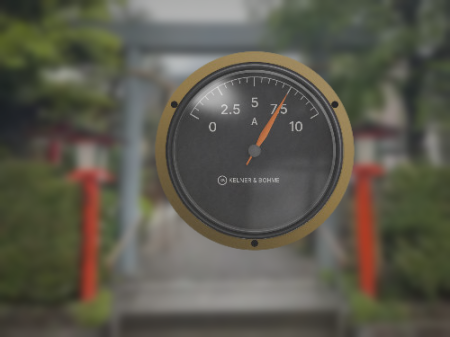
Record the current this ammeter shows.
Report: 7.5 A
